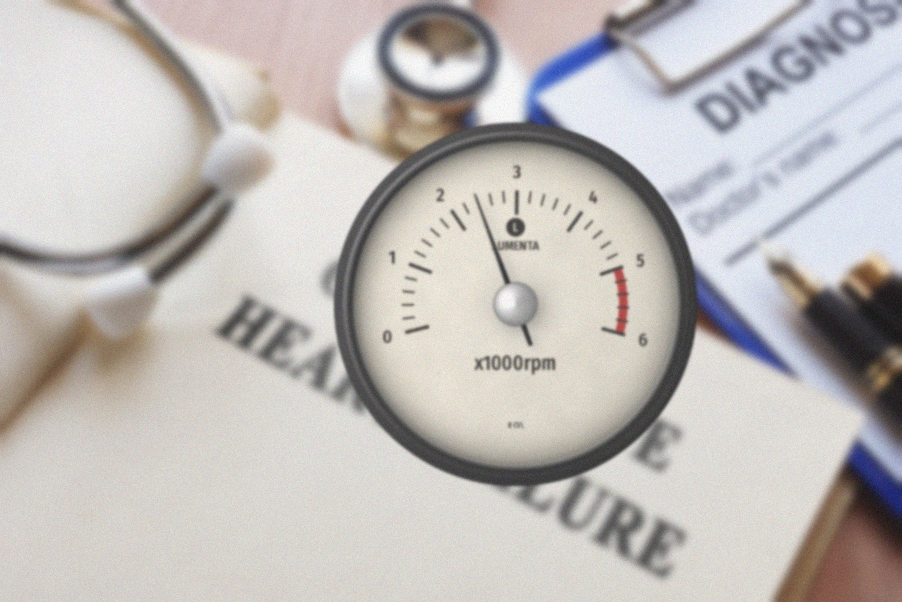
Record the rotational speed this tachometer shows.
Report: 2400 rpm
